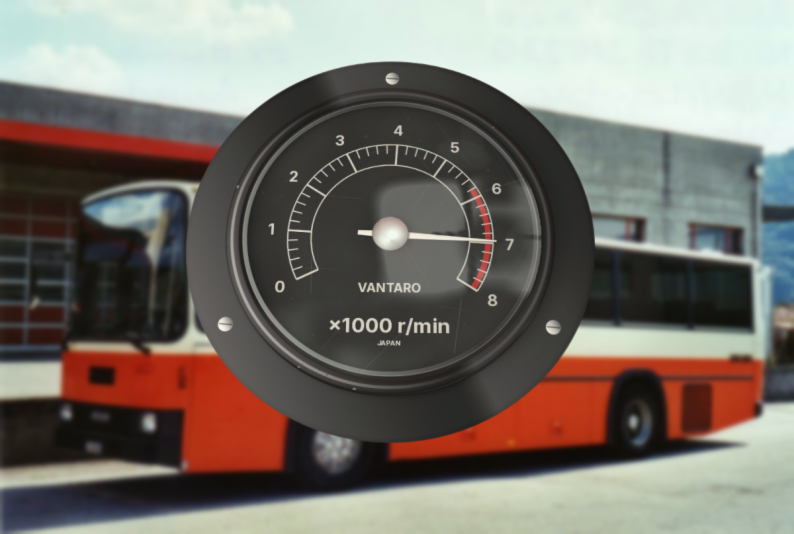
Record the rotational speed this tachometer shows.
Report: 7000 rpm
